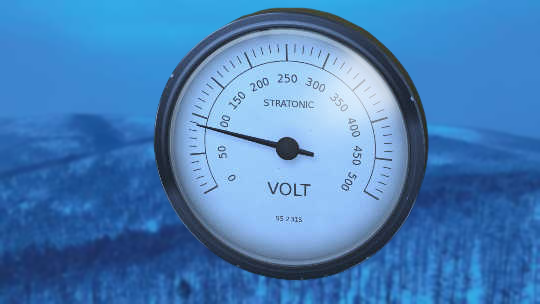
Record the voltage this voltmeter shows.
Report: 90 V
